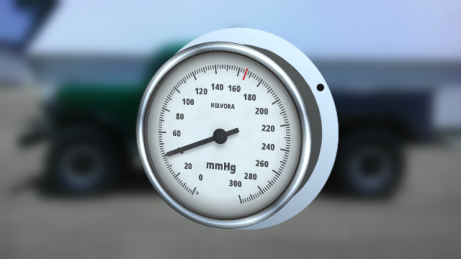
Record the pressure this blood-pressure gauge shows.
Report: 40 mmHg
